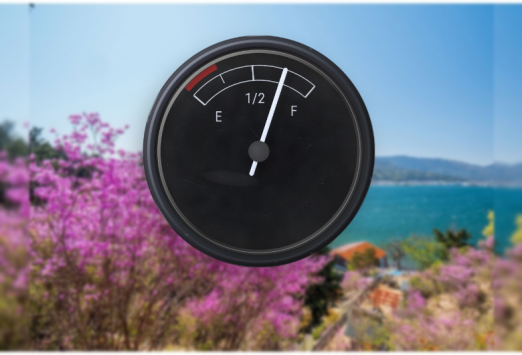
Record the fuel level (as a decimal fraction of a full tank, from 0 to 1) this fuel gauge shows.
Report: 0.75
